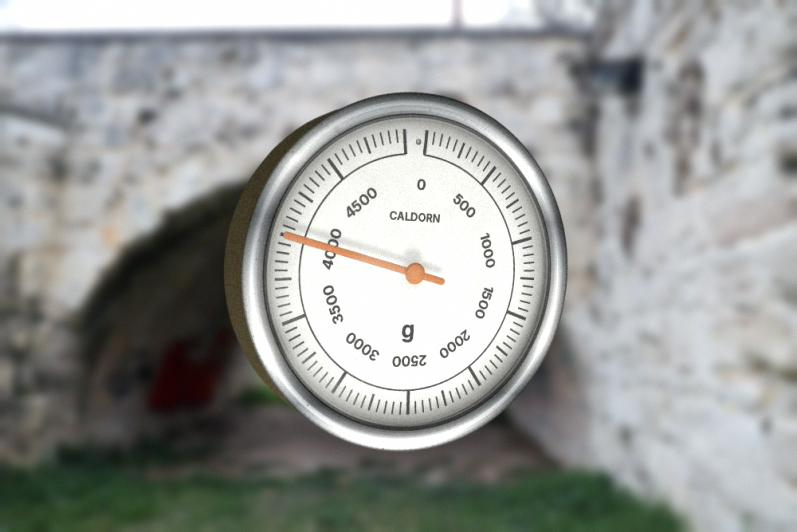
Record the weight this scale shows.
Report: 4000 g
